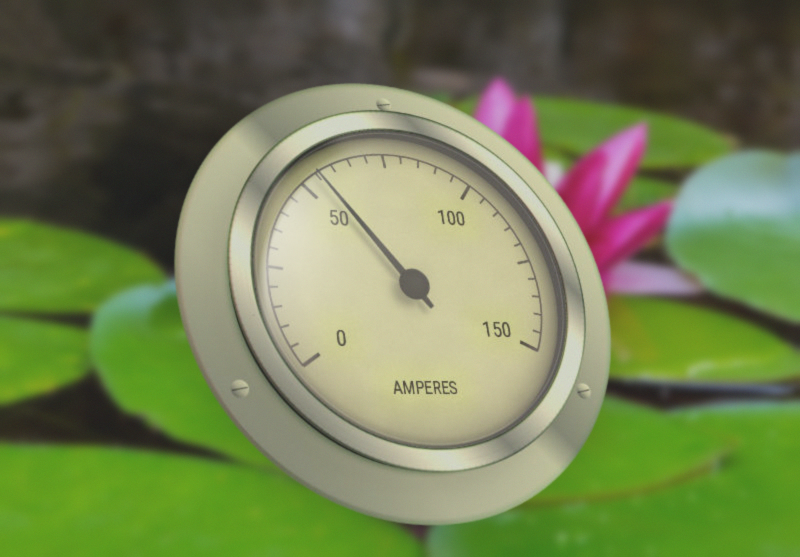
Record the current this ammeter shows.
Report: 55 A
